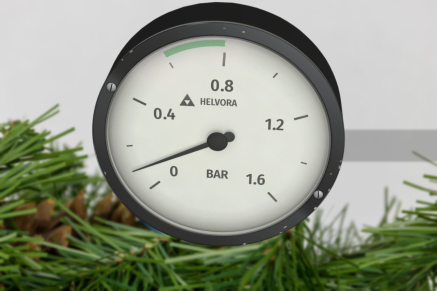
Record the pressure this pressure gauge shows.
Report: 0.1 bar
